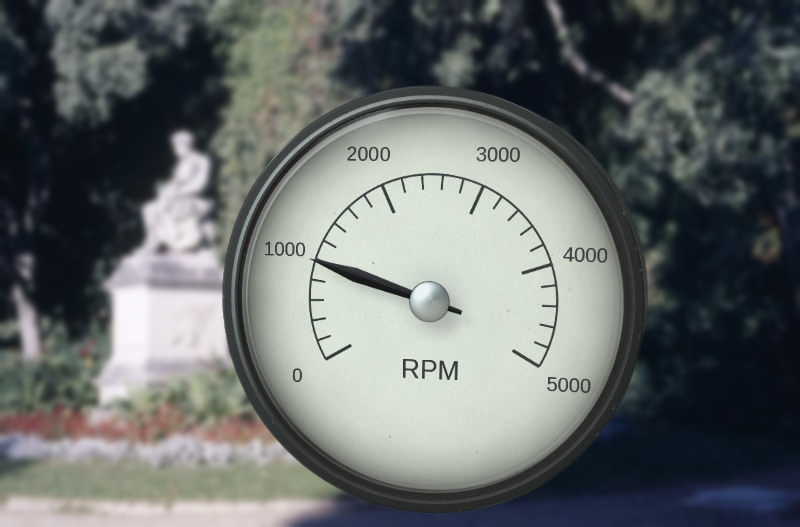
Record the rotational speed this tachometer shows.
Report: 1000 rpm
